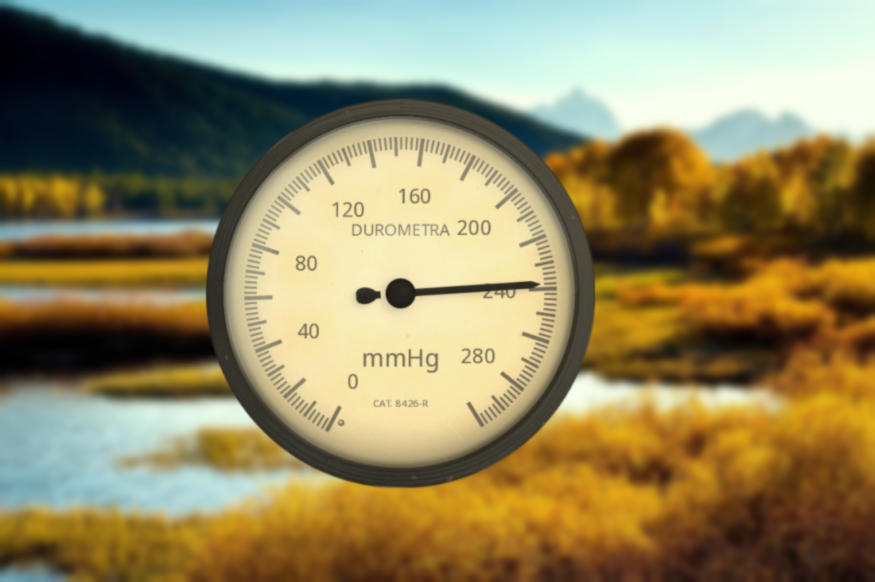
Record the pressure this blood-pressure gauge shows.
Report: 238 mmHg
